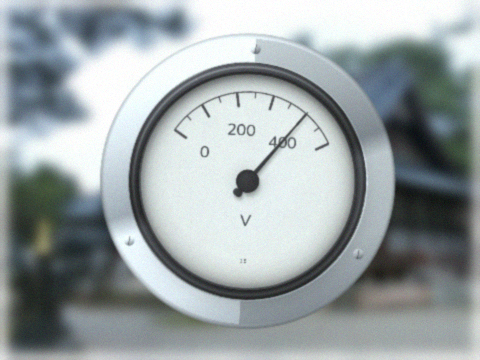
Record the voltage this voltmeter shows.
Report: 400 V
